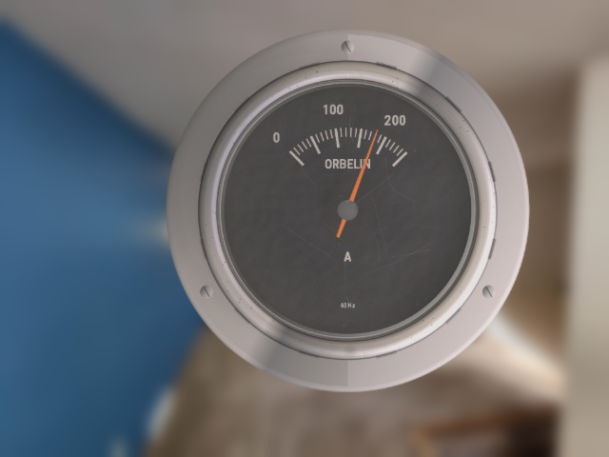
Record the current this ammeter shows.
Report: 180 A
